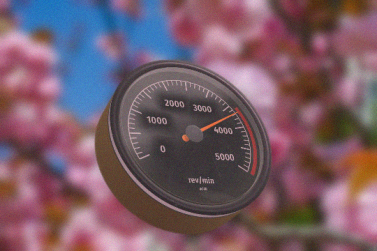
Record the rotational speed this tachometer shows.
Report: 3700 rpm
